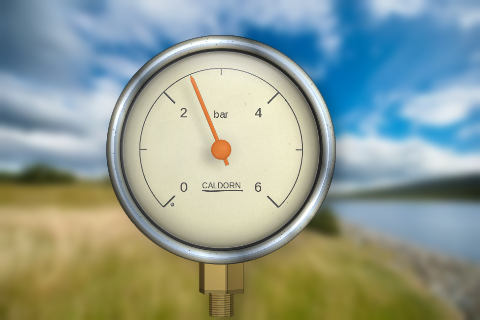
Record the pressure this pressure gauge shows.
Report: 2.5 bar
